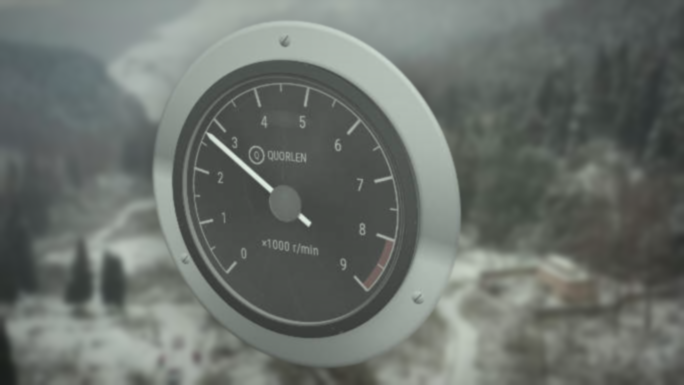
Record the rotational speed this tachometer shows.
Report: 2750 rpm
